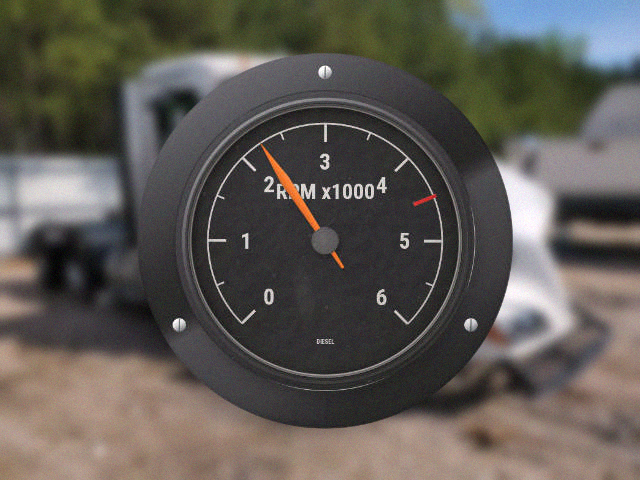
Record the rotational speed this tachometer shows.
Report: 2250 rpm
